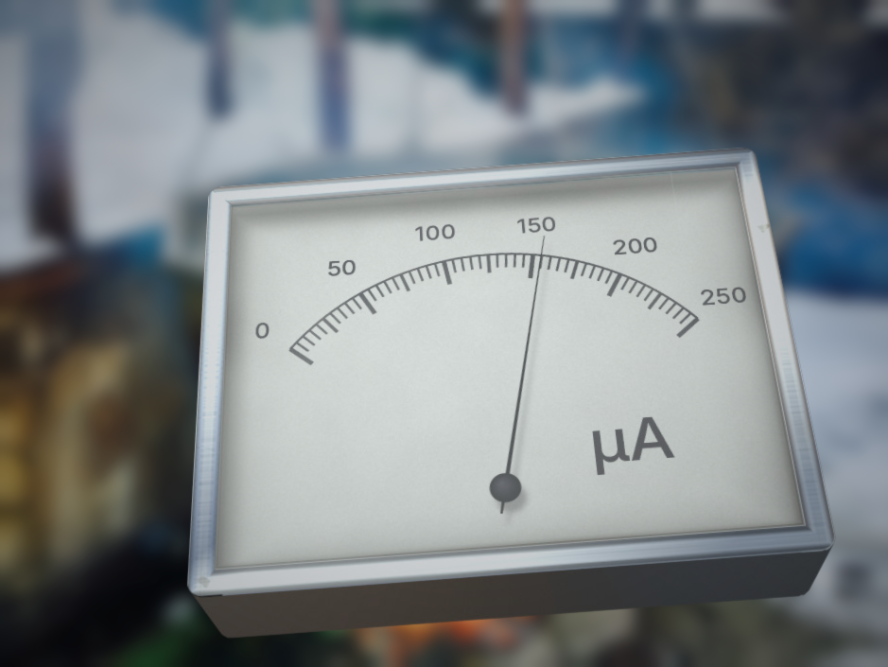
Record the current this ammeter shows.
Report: 155 µA
